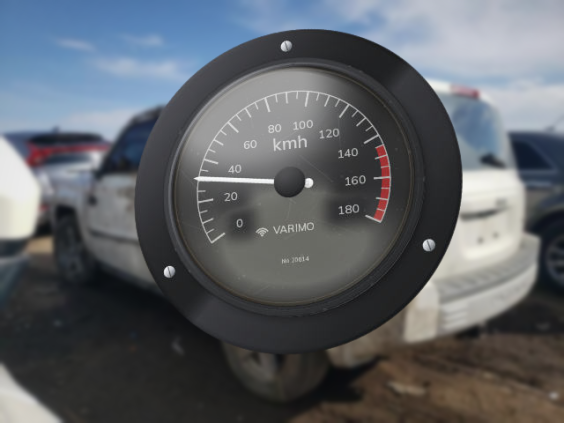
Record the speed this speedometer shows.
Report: 30 km/h
